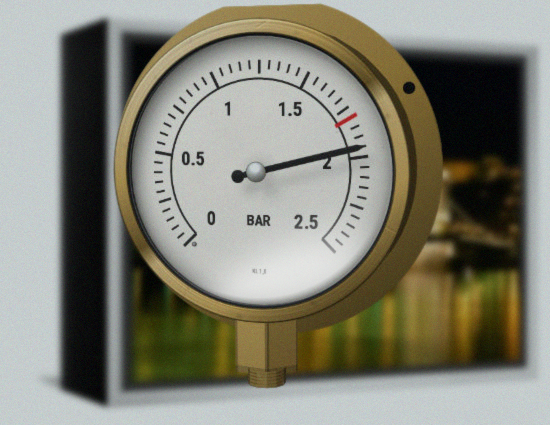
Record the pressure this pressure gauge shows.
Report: 1.95 bar
